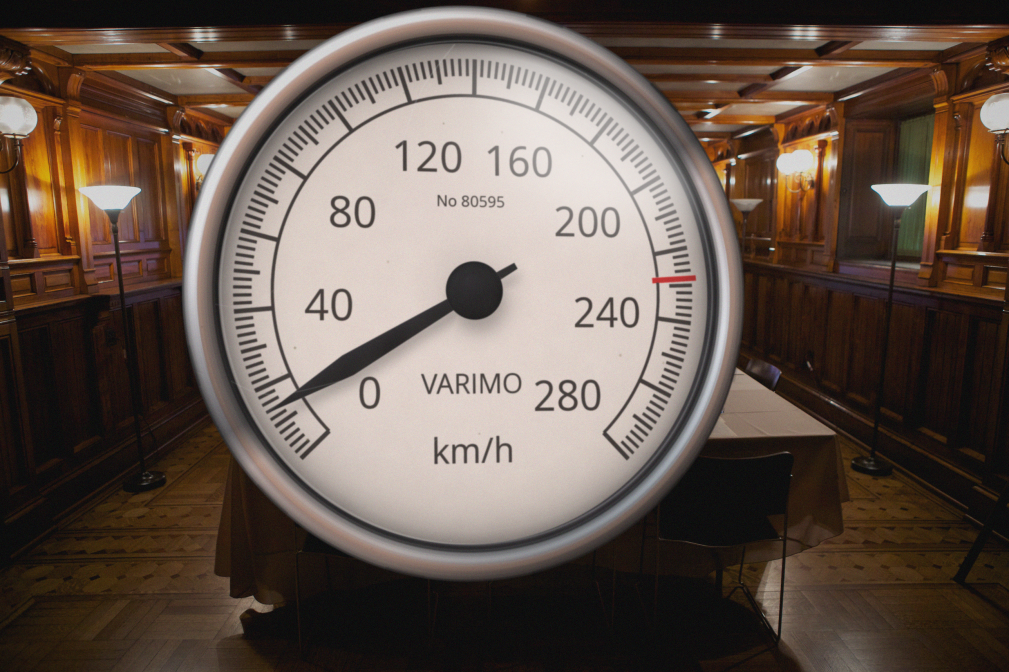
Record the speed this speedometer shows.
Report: 14 km/h
